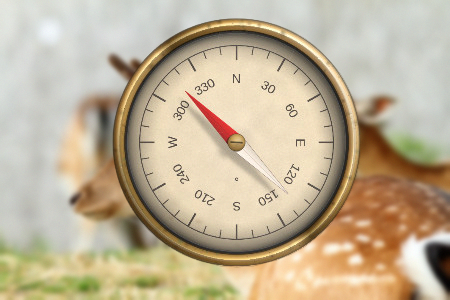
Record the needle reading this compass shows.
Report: 315 °
